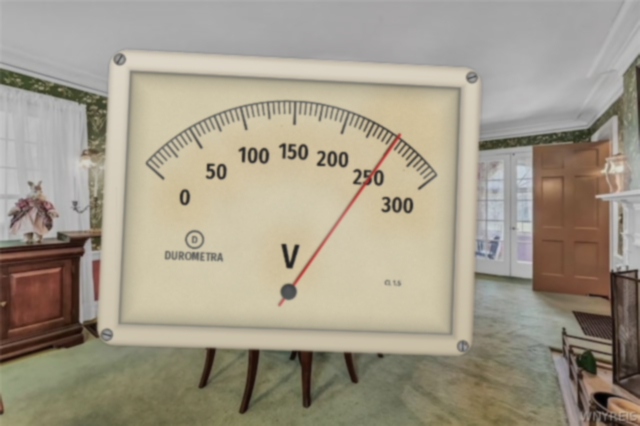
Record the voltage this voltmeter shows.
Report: 250 V
